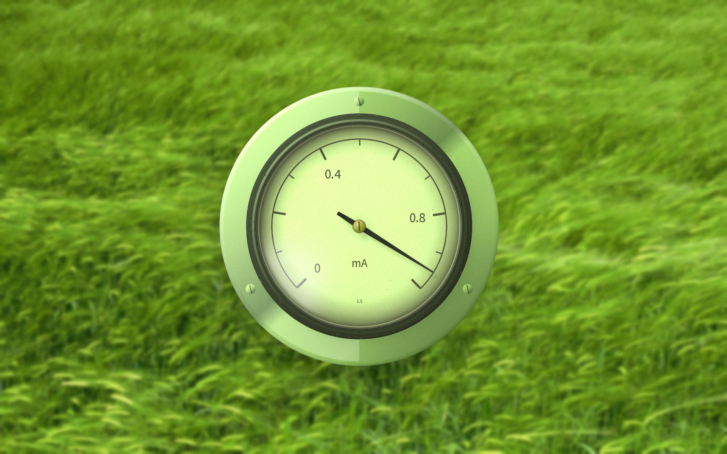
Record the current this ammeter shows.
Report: 0.95 mA
